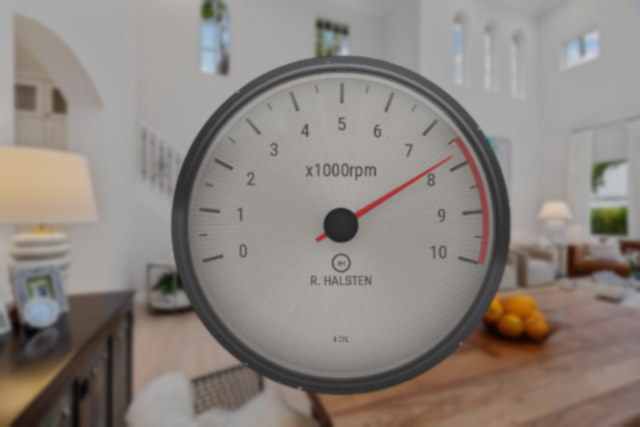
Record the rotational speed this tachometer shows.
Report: 7750 rpm
